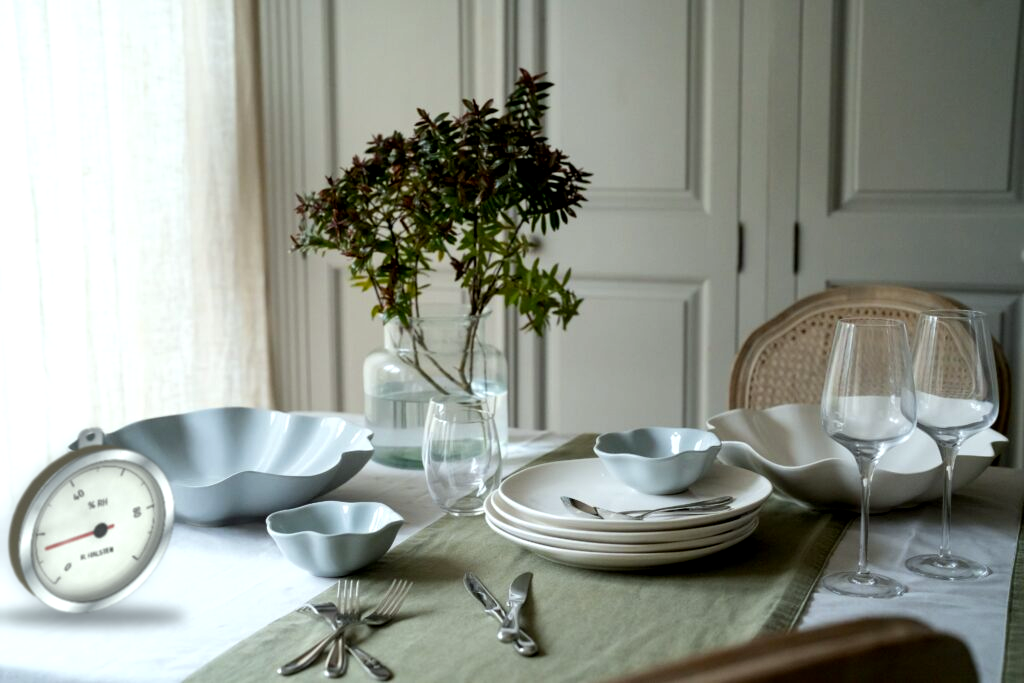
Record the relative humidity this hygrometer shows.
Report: 15 %
